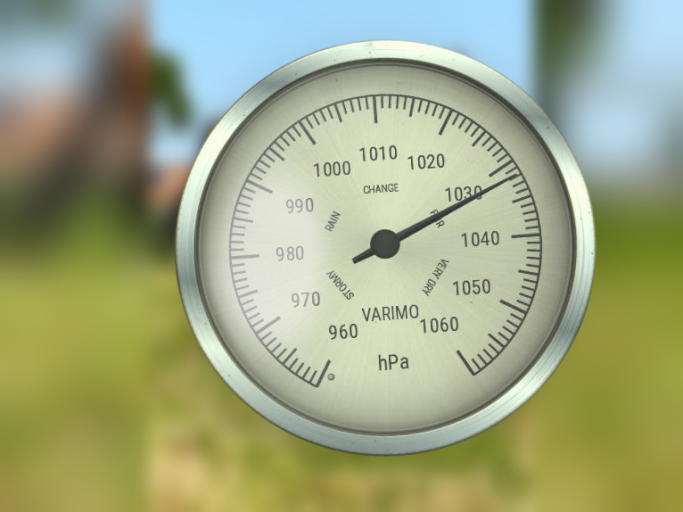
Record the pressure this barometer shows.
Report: 1032 hPa
